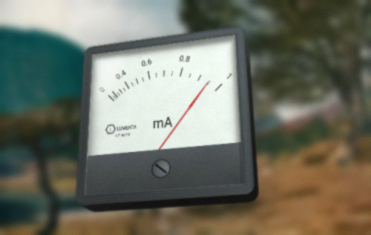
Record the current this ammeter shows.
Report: 0.95 mA
